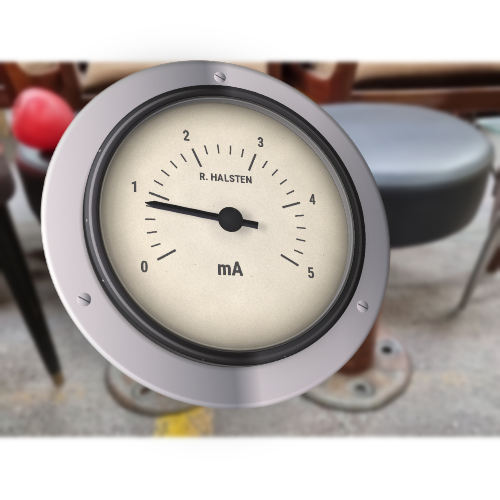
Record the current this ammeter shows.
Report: 0.8 mA
